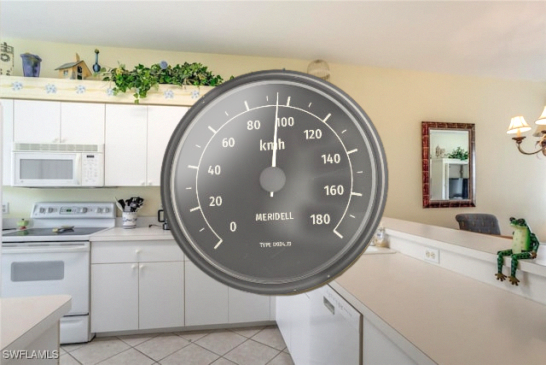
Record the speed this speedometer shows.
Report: 95 km/h
